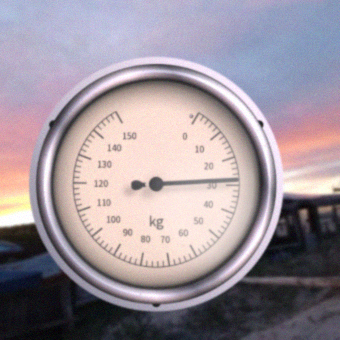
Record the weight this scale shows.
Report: 28 kg
